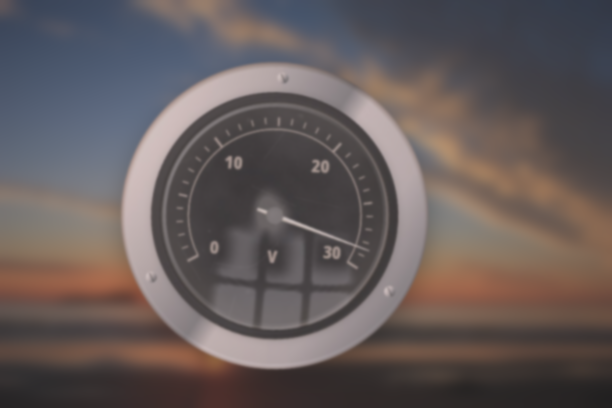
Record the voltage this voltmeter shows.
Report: 28.5 V
